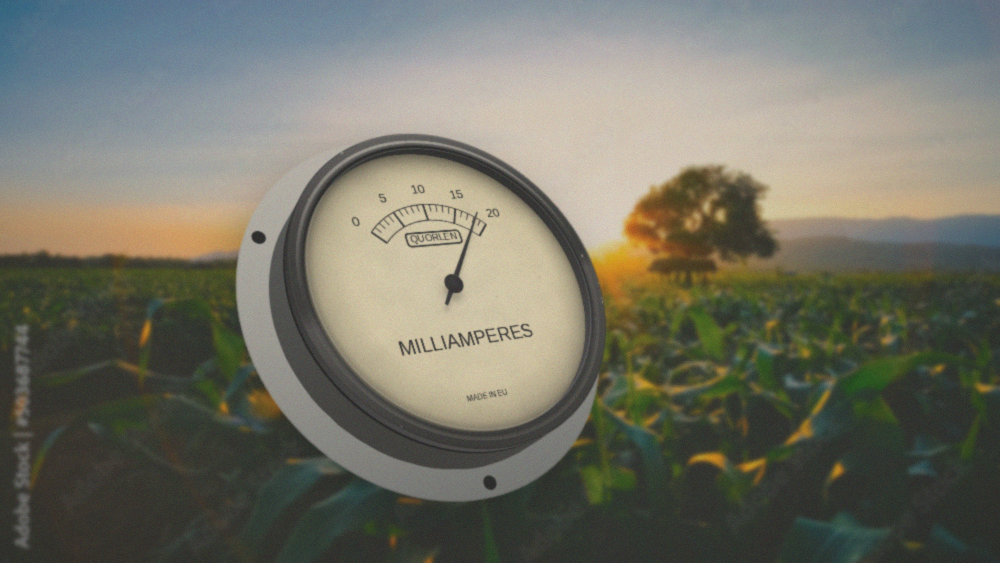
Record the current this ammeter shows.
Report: 18 mA
